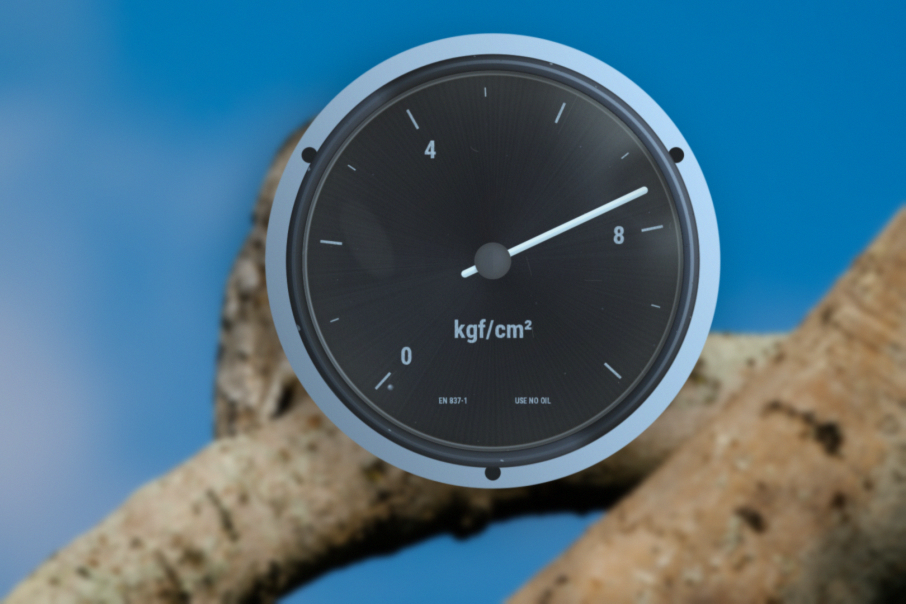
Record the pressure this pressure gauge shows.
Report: 7.5 kg/cm²
